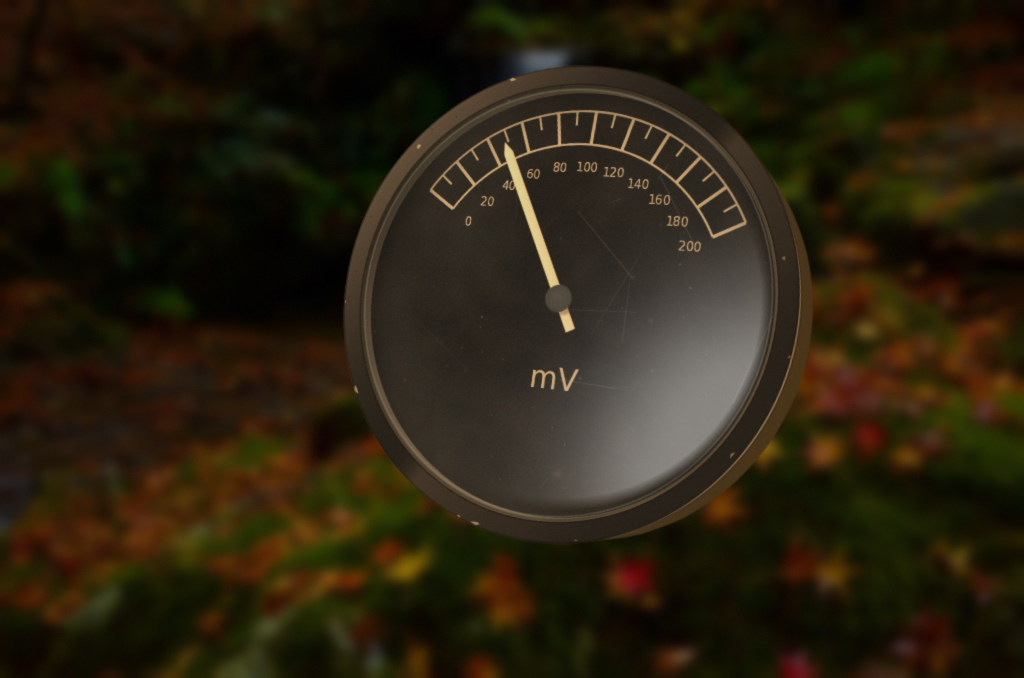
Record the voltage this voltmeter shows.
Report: 50 mV
